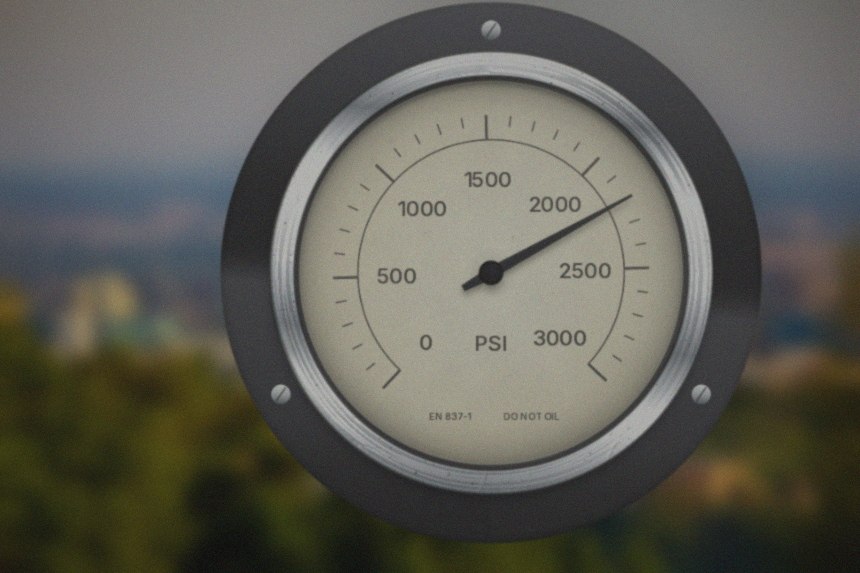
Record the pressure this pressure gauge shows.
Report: 2200 psi
